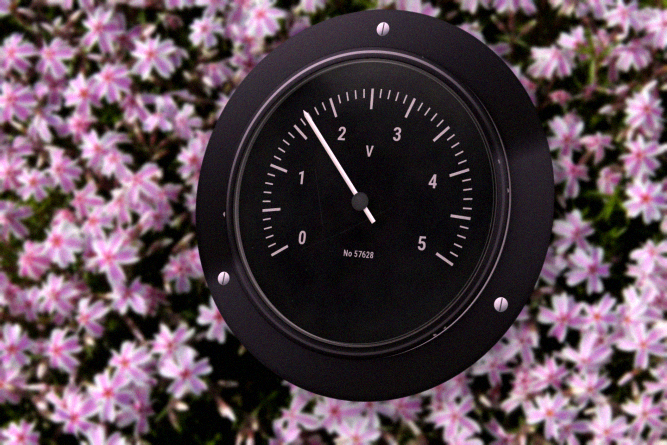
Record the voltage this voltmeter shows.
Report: 1.7 V
